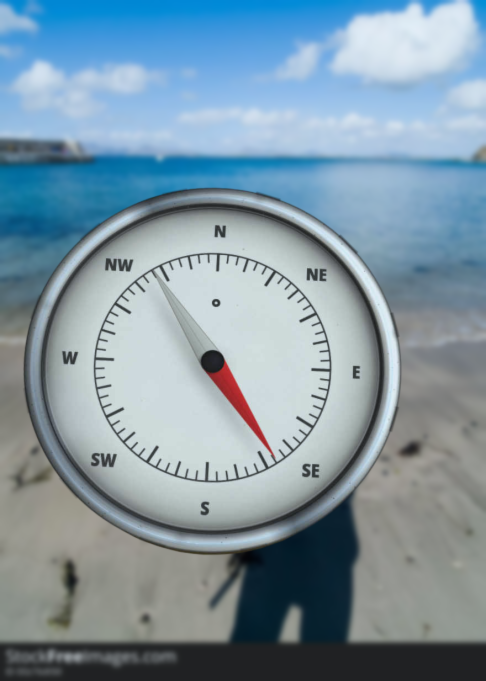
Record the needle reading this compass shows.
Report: 145 °
